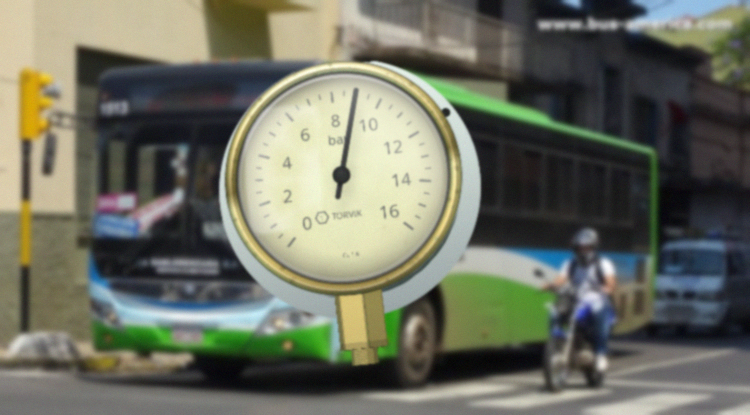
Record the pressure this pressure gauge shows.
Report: 9 bar
